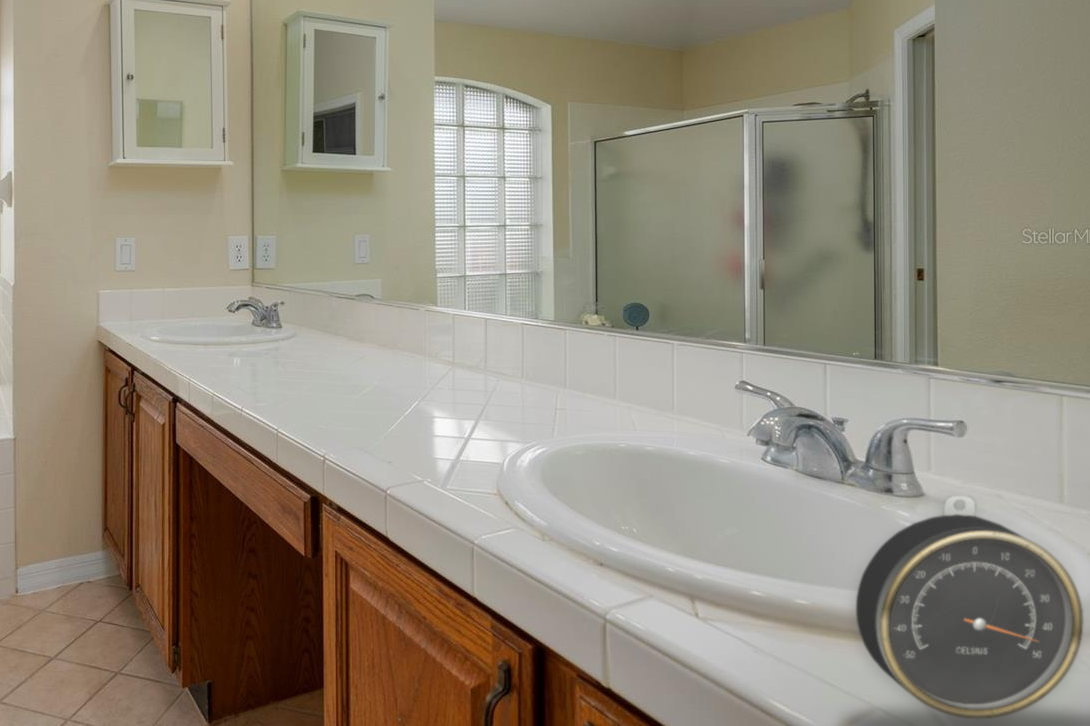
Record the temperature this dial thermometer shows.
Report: 45 °C
